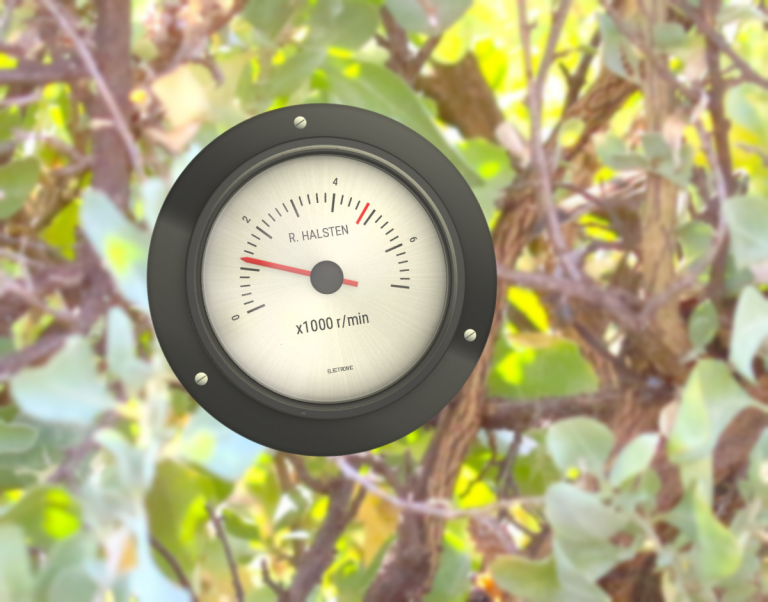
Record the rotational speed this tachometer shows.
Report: 1200 rpm
